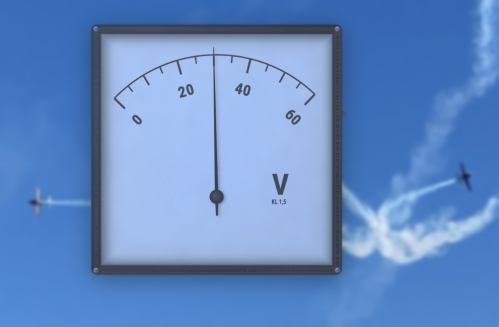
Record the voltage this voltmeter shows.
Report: 30 V
